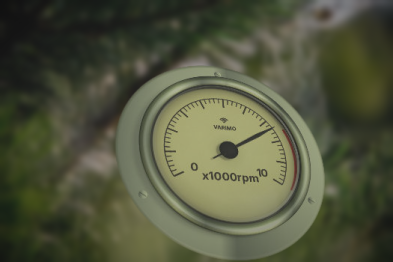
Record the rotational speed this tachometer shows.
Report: 7400 rpm
